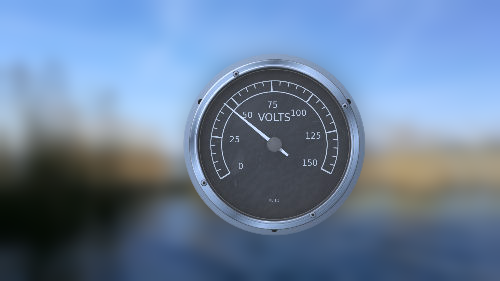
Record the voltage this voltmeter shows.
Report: 45 V
